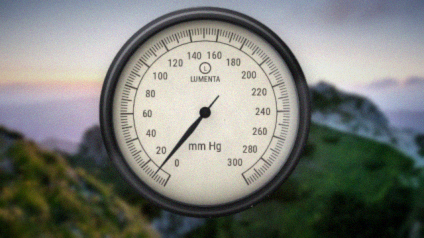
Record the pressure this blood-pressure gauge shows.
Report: 10 mmHg
